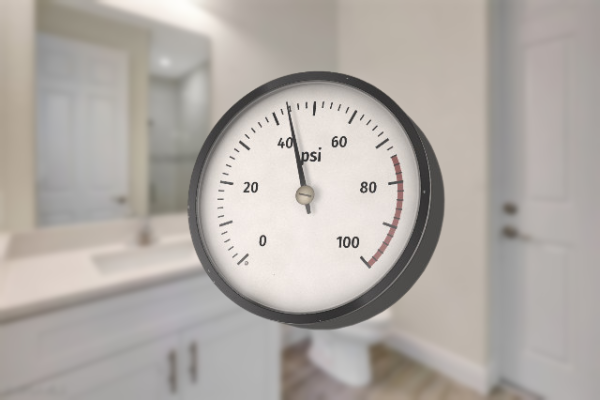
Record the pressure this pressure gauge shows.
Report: 44 psi
